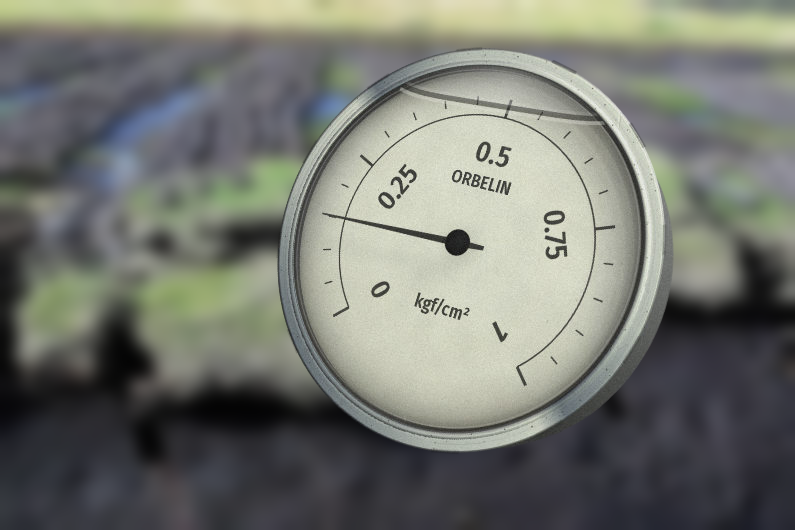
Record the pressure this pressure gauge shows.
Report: 0.15 kg/cm²
